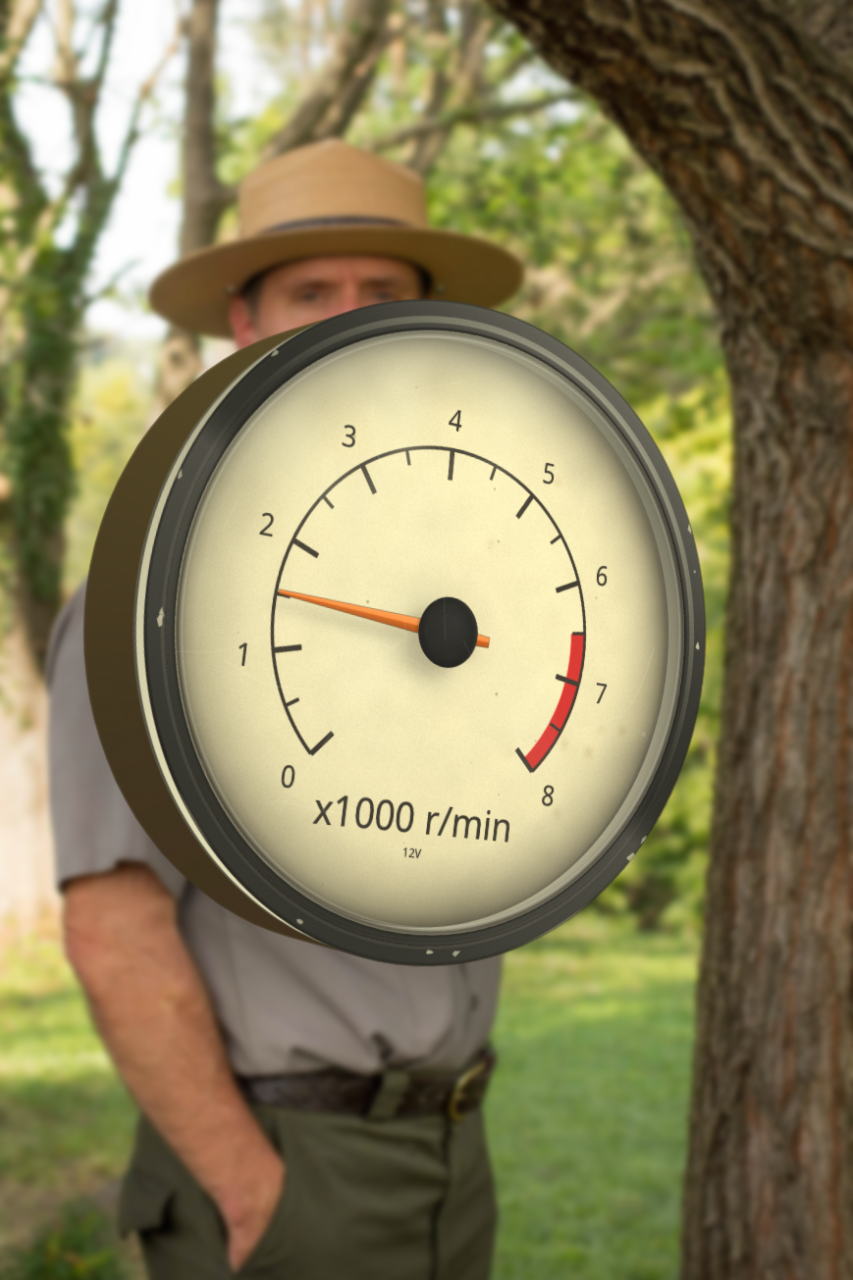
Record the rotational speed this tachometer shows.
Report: 1500 rpm
